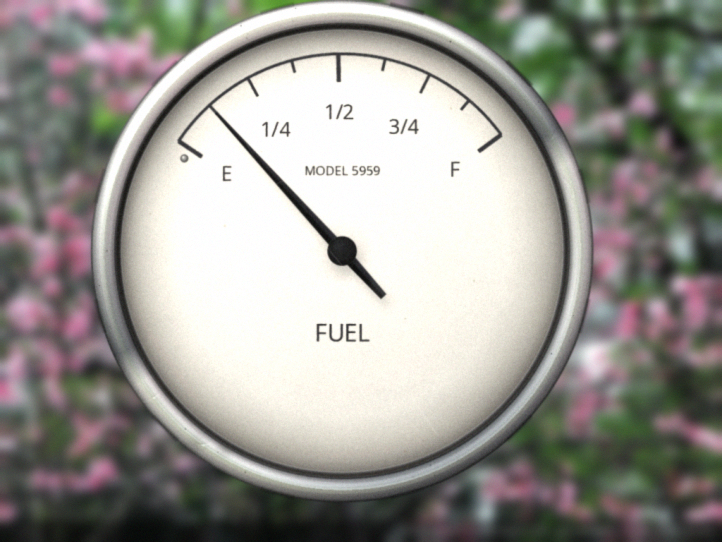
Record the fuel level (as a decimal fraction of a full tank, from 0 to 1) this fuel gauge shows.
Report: 0.125
